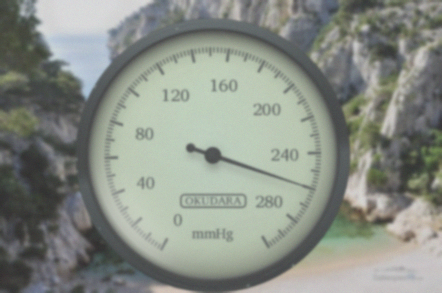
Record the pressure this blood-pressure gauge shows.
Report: 260 mmHg
